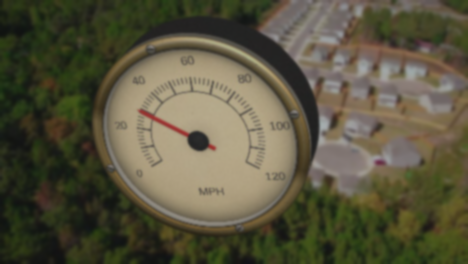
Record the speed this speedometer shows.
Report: 30 mph
